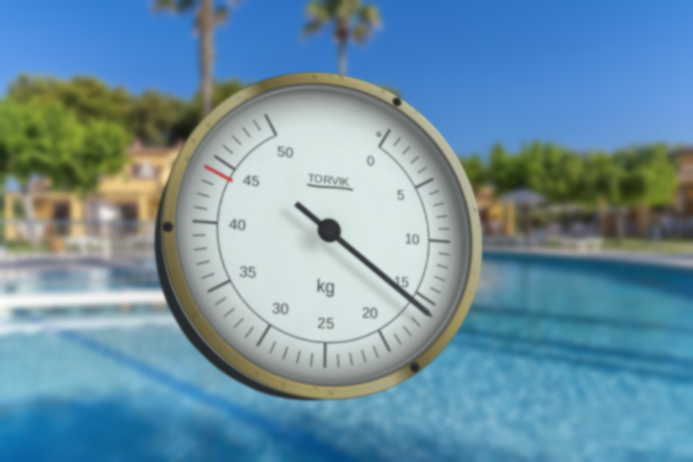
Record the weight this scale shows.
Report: 16 kg
